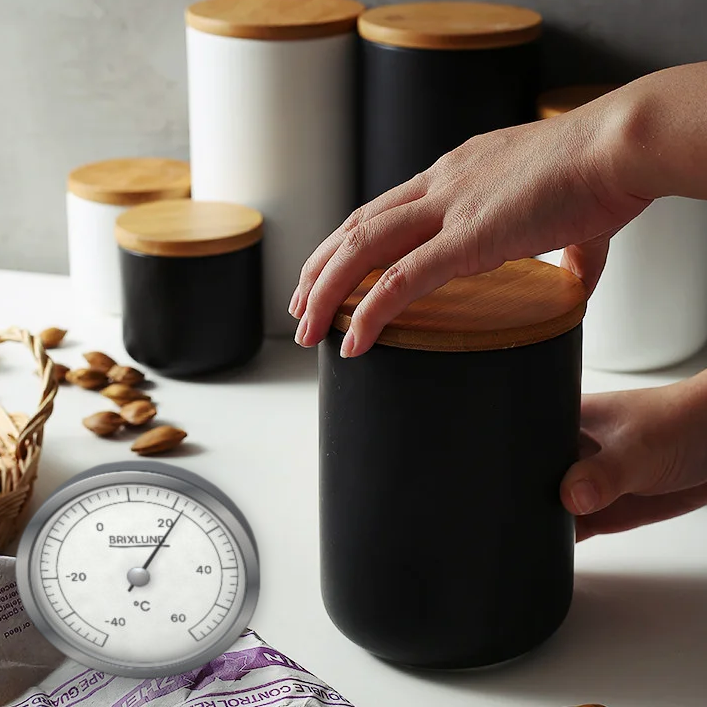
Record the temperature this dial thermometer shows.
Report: 22 °C
